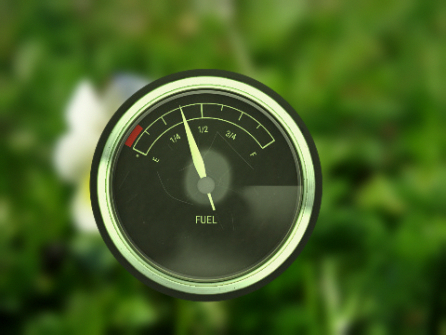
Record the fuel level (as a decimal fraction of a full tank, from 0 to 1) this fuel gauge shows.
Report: 0.375
